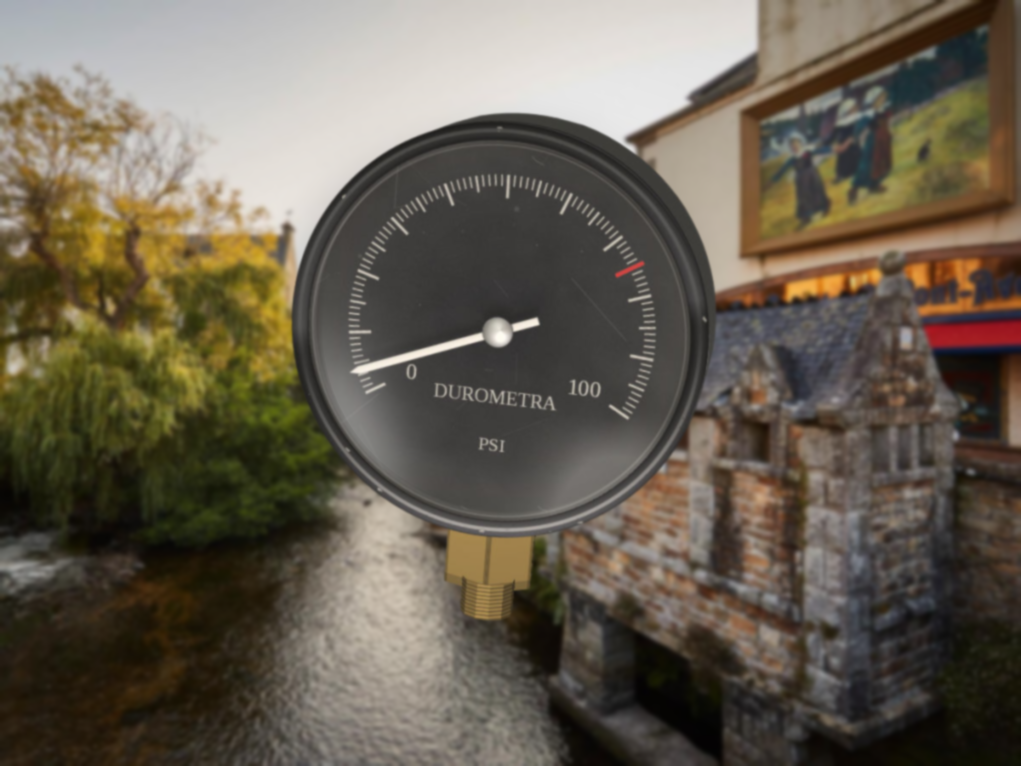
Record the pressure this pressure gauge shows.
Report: 4 psi
